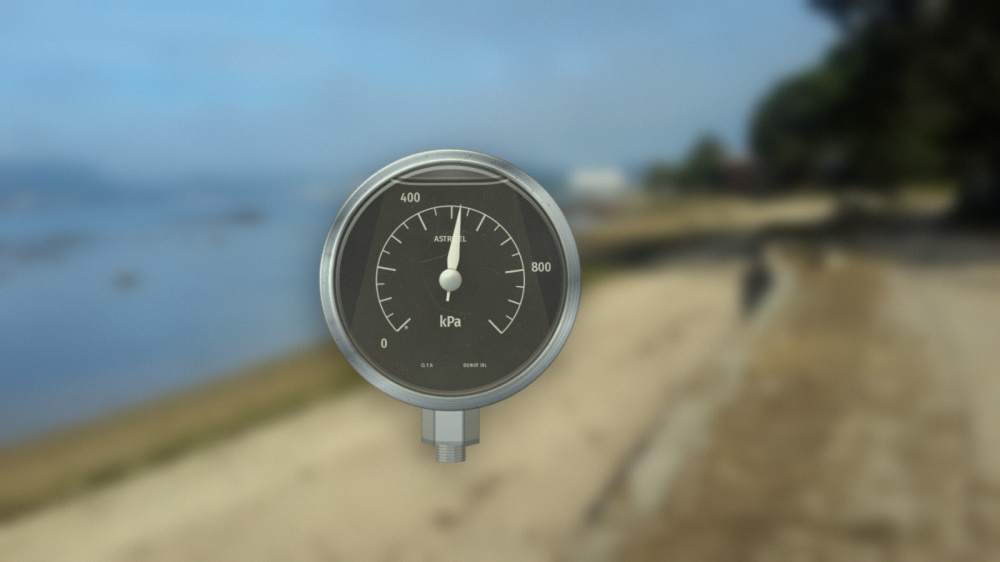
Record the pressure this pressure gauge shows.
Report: 525 kPa
